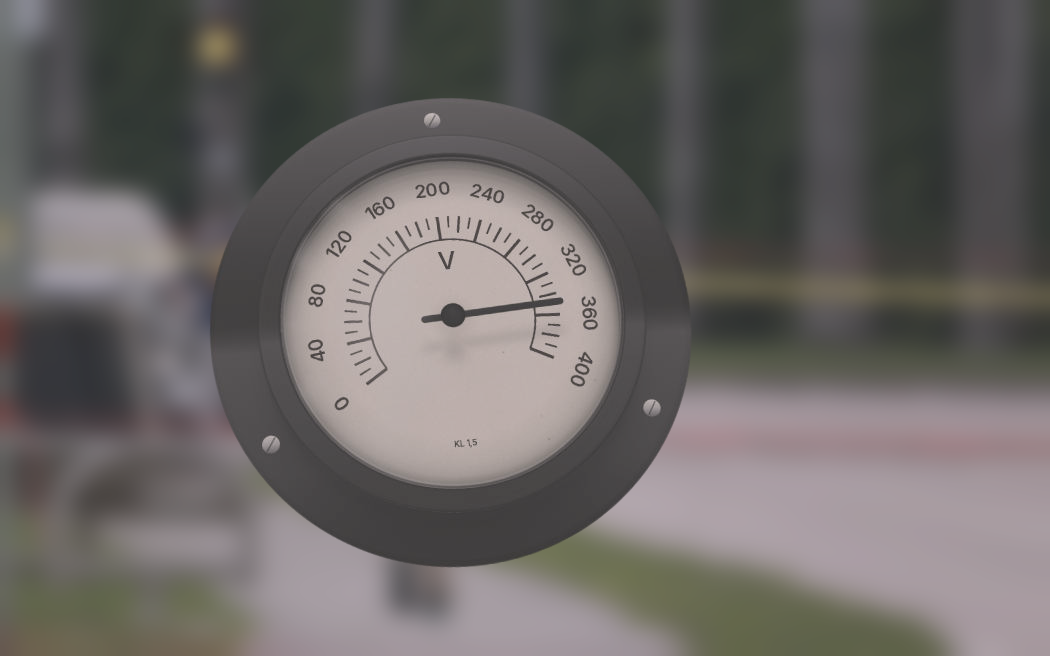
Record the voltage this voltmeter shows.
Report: 350 V
